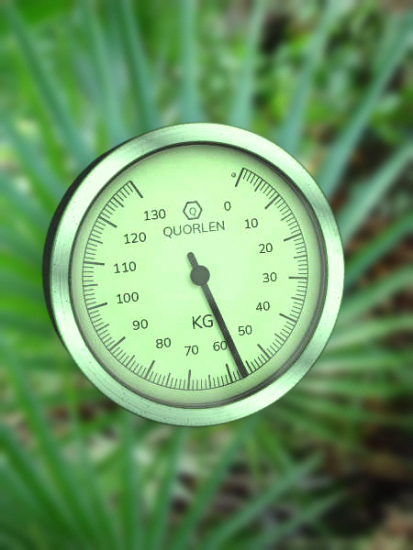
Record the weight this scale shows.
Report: 57 kg
